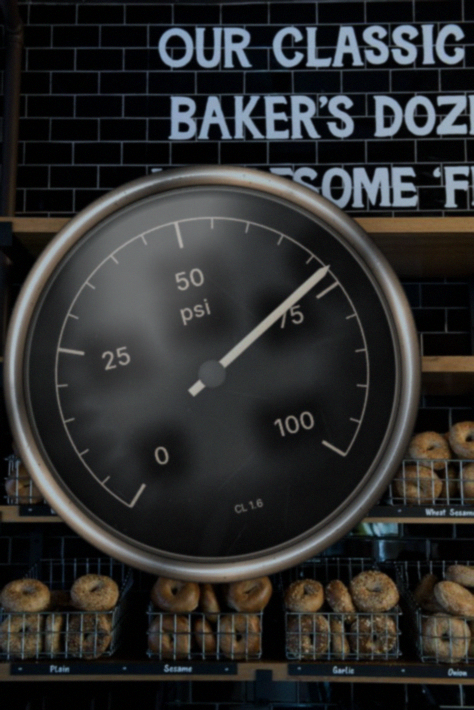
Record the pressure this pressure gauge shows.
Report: 72.5 psi
